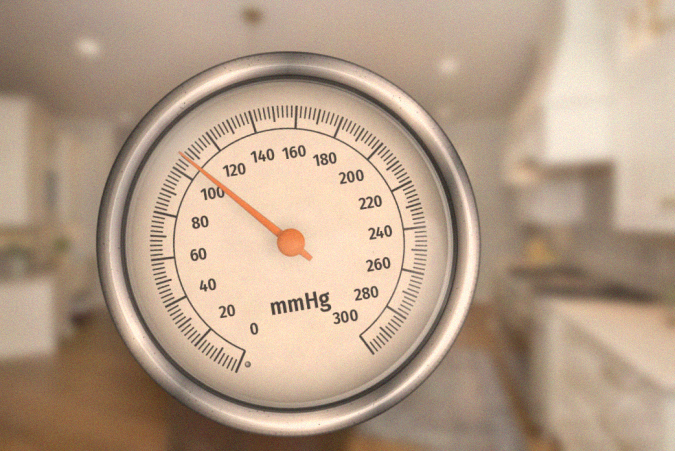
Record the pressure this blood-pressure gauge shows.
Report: 106 mmHg
